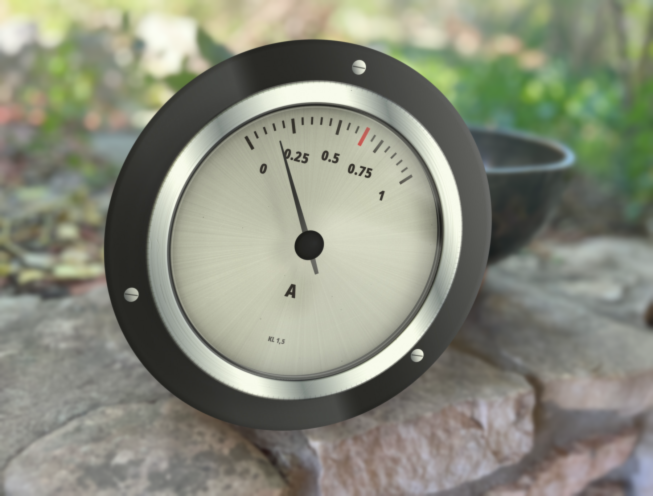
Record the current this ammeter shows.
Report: 0.15 A
